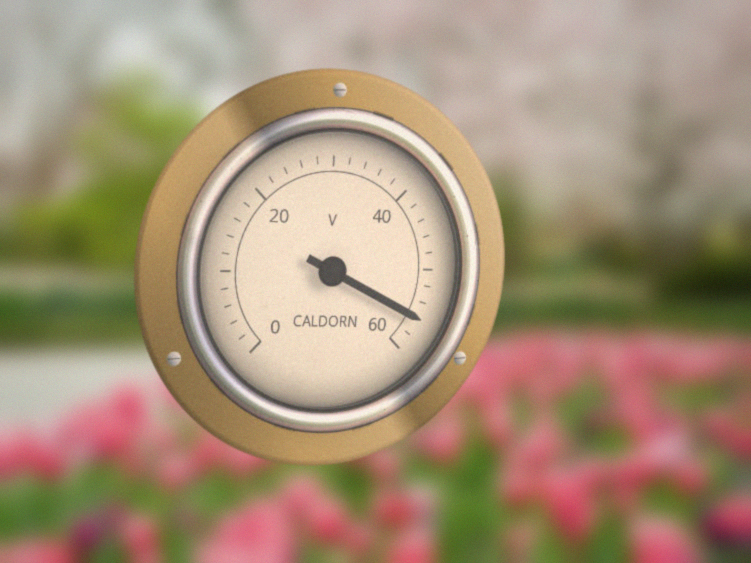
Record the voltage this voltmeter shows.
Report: 56 V
